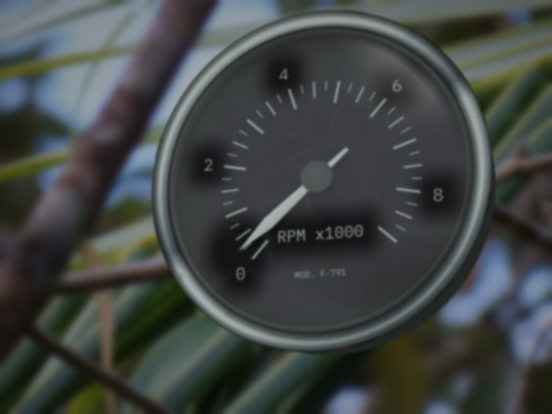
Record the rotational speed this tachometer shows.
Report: 250 rpm
